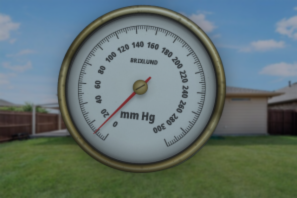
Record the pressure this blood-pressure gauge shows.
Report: 10 mmHg
